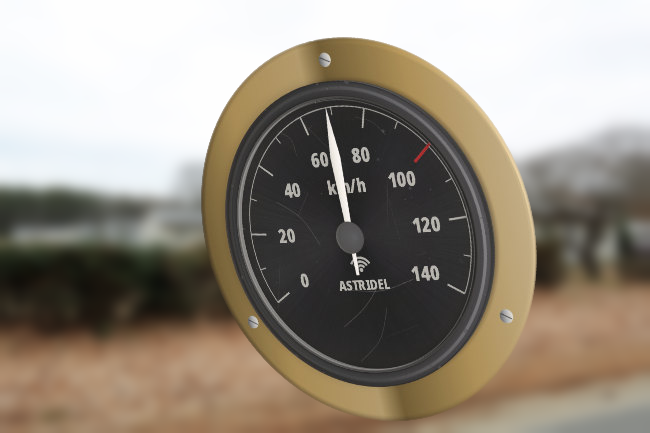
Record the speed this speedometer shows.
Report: 70 km/h
